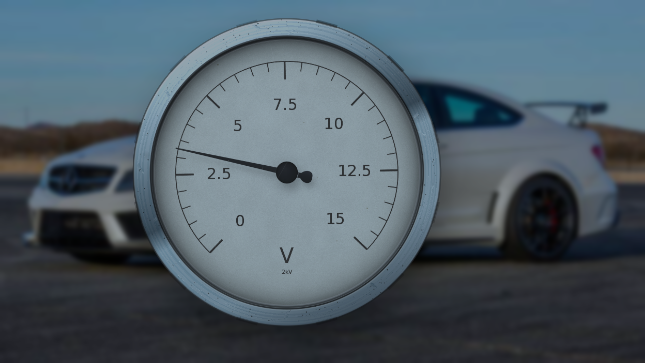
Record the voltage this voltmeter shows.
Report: 3.25 V
